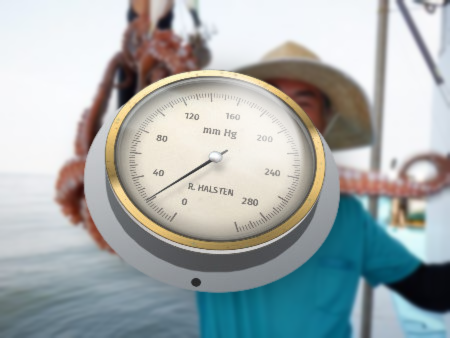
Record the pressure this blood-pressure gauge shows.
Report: 20 mmHg
